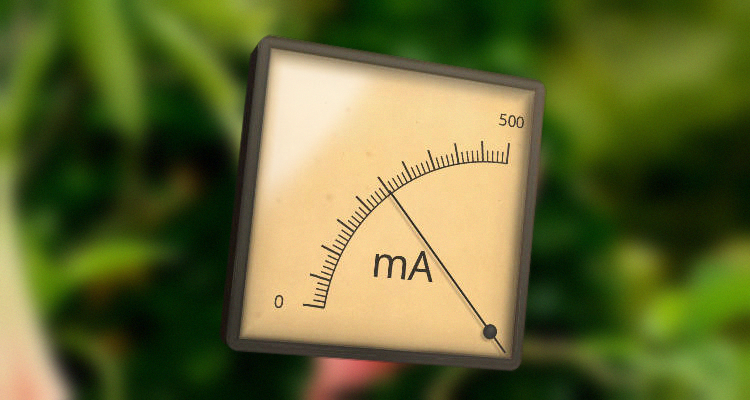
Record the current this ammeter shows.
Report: 250 mA
